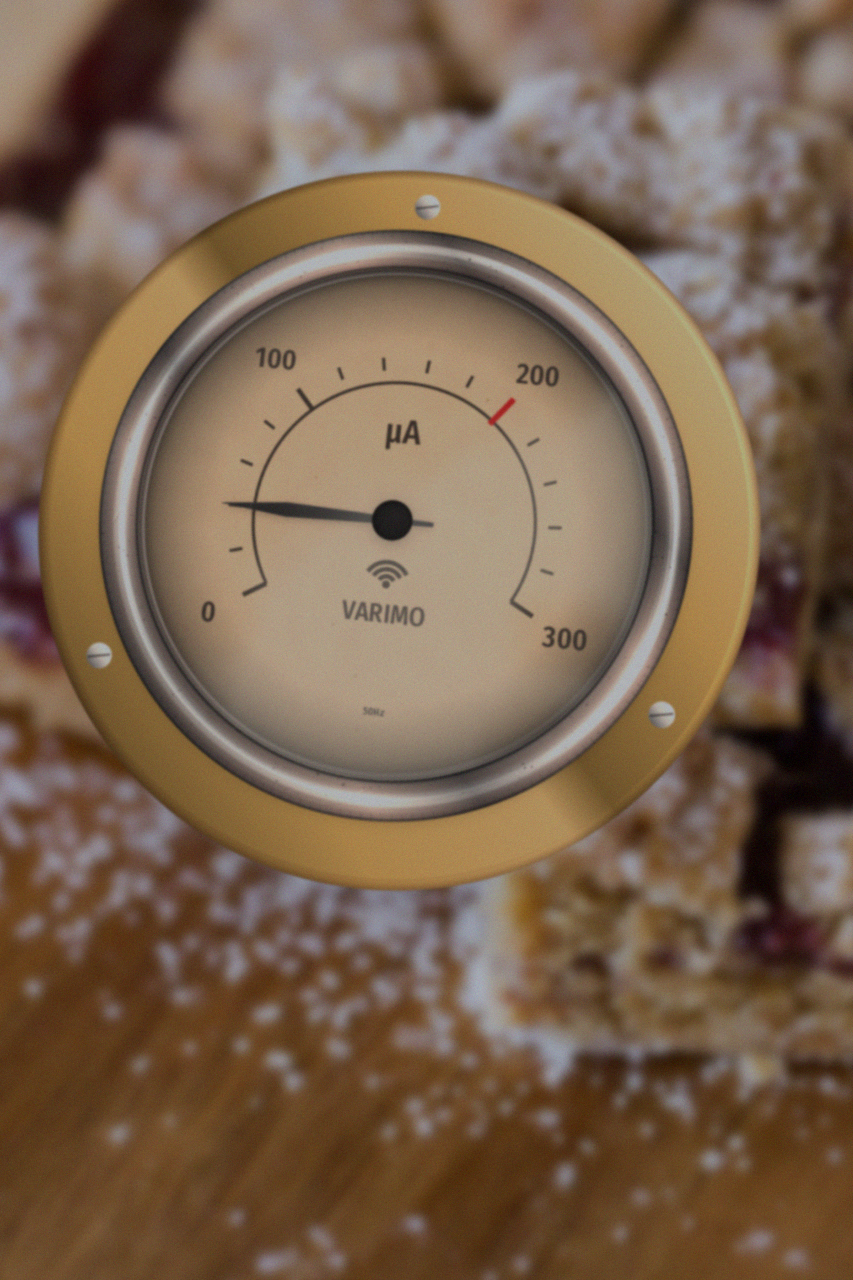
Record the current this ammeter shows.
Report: 40 µA
